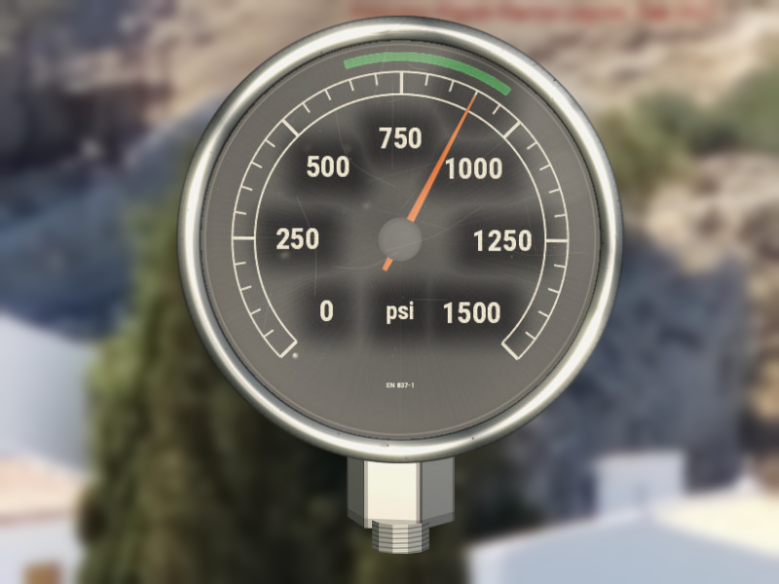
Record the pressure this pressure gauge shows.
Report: 900 psi
